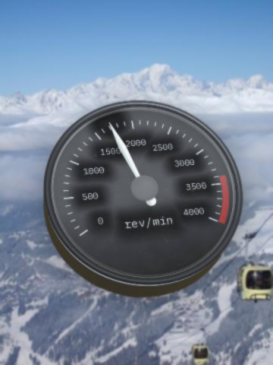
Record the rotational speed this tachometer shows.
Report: 1700 rpm
